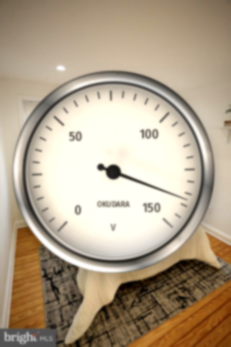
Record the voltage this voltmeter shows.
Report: 137.5 V
